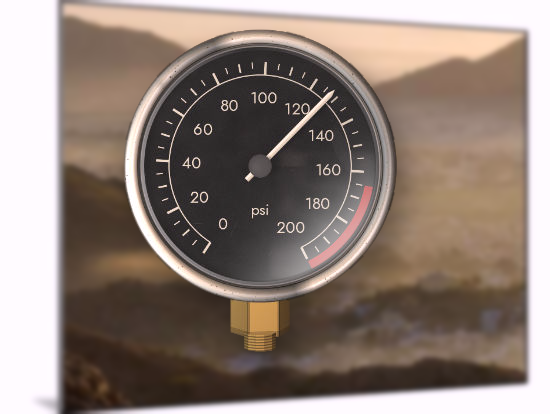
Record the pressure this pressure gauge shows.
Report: 127.5 psi
